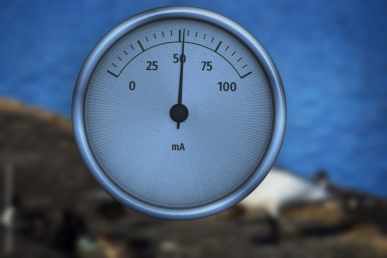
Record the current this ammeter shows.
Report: 52.5 mA
